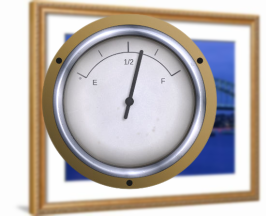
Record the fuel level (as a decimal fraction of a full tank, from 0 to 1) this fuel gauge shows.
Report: 0.625
